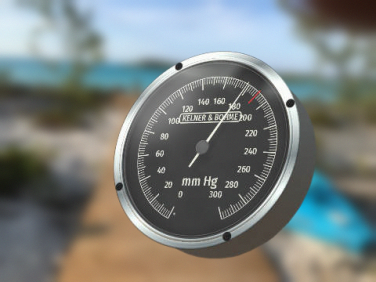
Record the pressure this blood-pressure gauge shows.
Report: 180 mmHg
